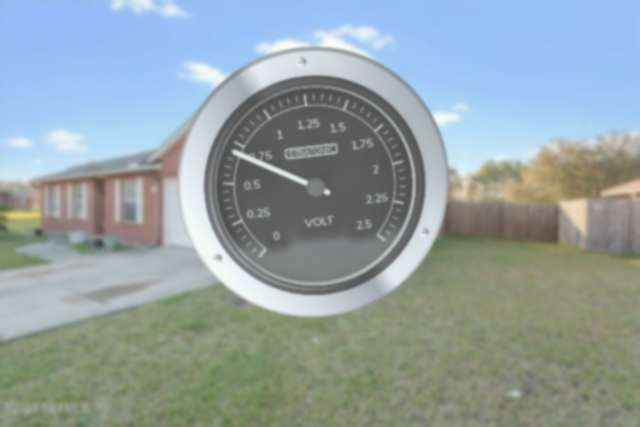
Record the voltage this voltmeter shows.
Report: 0.7 V
